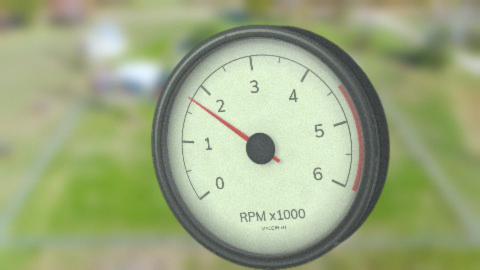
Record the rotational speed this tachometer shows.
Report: 1750 rpm
